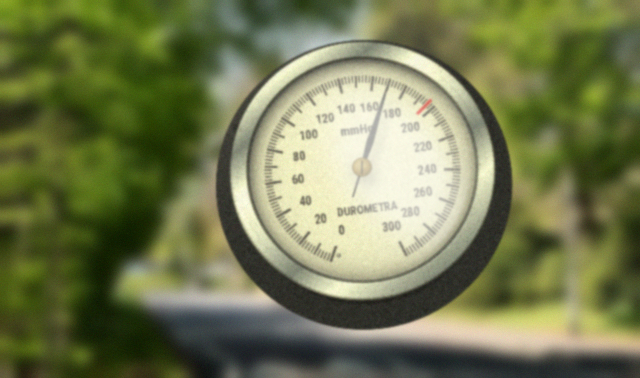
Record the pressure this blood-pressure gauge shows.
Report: 170 mmHg
